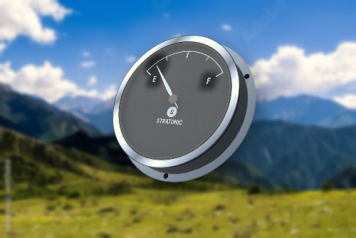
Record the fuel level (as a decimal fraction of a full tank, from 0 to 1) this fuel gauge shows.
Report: 0.125
